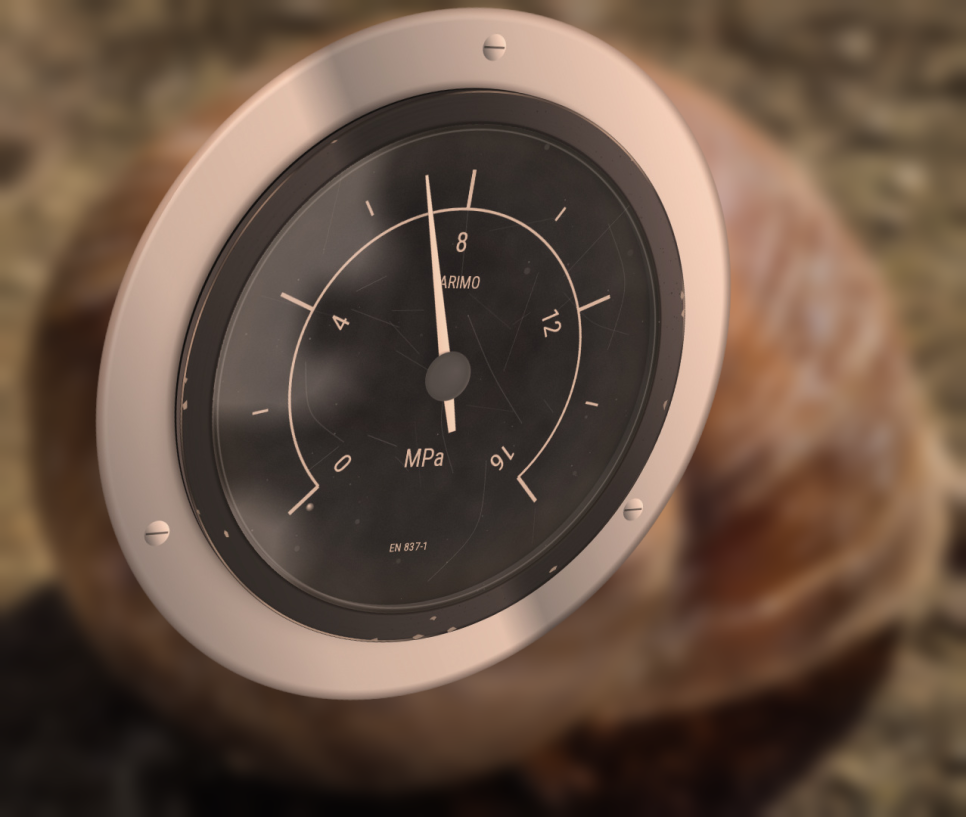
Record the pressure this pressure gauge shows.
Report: 7 MPa
